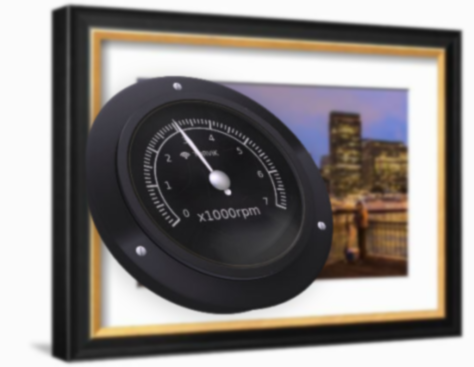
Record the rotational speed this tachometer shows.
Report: 3000 rpm
